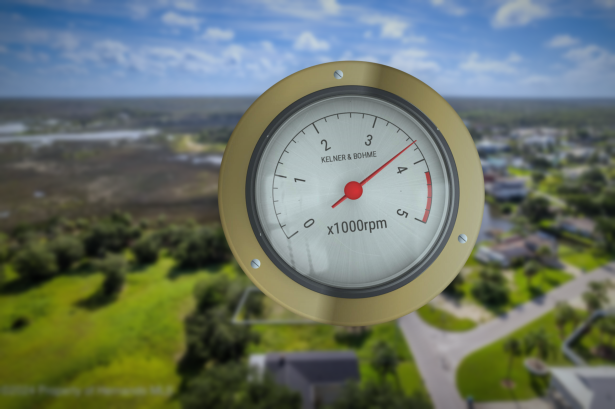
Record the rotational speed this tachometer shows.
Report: 3700 rpm
